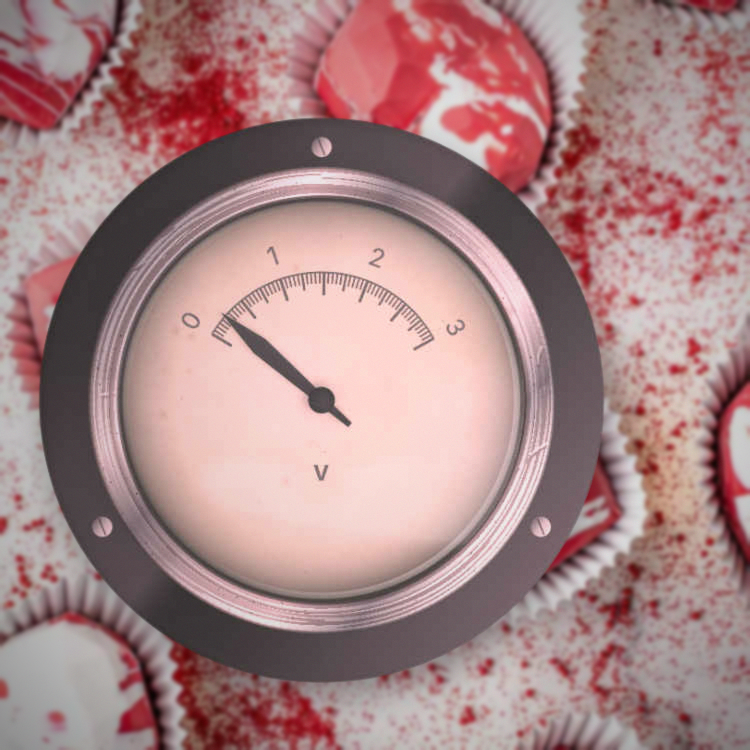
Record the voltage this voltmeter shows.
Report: 0.25 V
